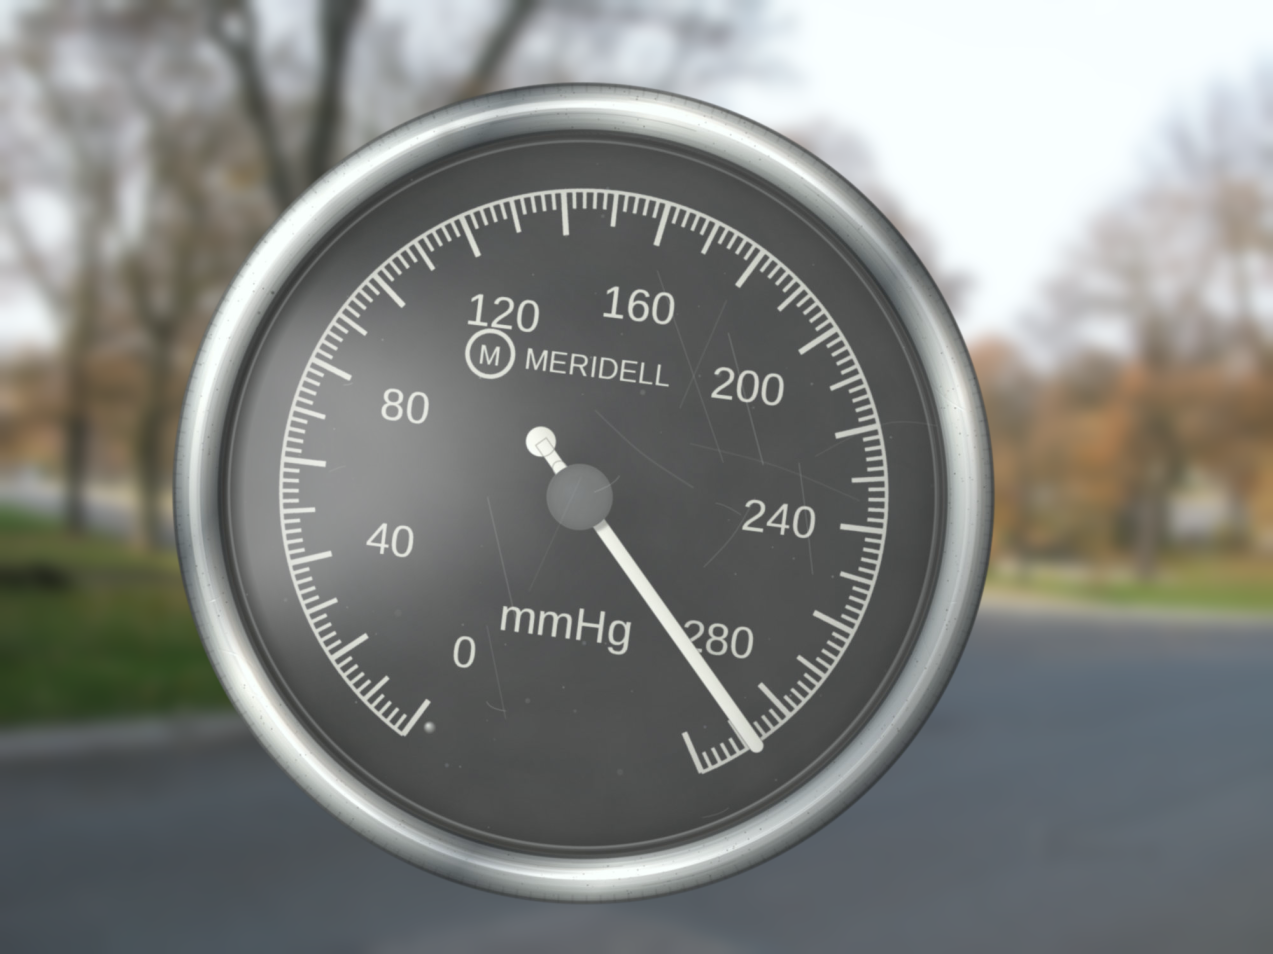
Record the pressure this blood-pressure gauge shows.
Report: 288 mmHg
